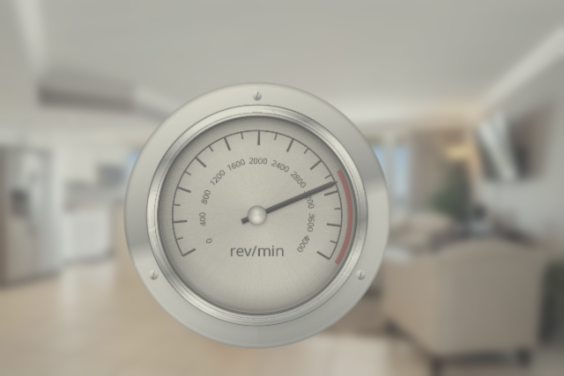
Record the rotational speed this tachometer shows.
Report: 3100 rpm
